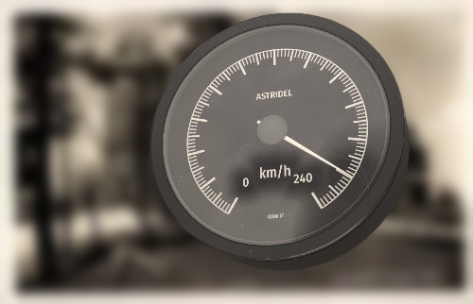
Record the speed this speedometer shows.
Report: 220 km/h
